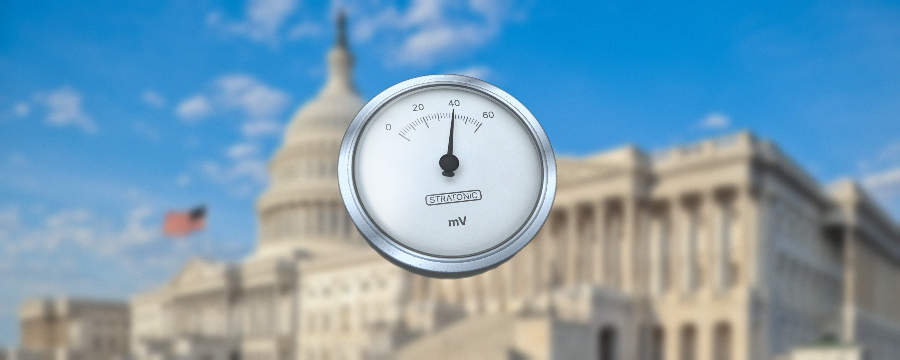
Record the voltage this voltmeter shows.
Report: 40 mV
